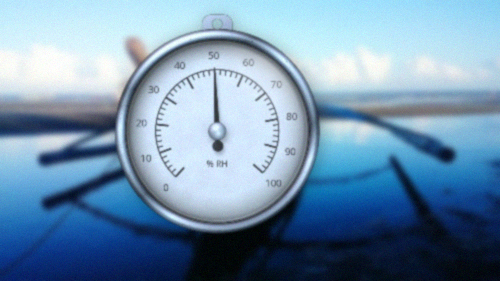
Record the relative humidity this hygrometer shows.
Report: 50 %
